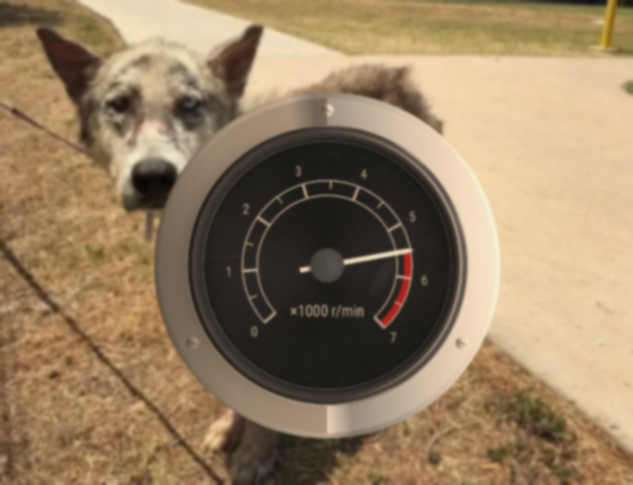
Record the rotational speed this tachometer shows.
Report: 5500 rpm
